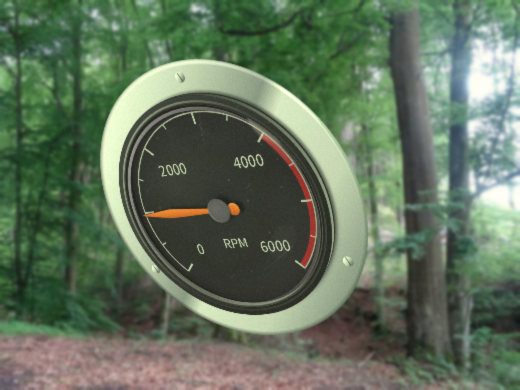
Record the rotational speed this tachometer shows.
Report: 1000 rpm
